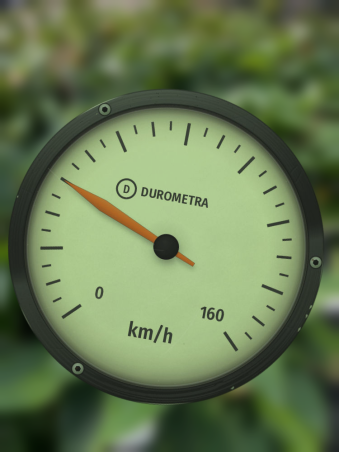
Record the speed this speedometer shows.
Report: 40 km/h
